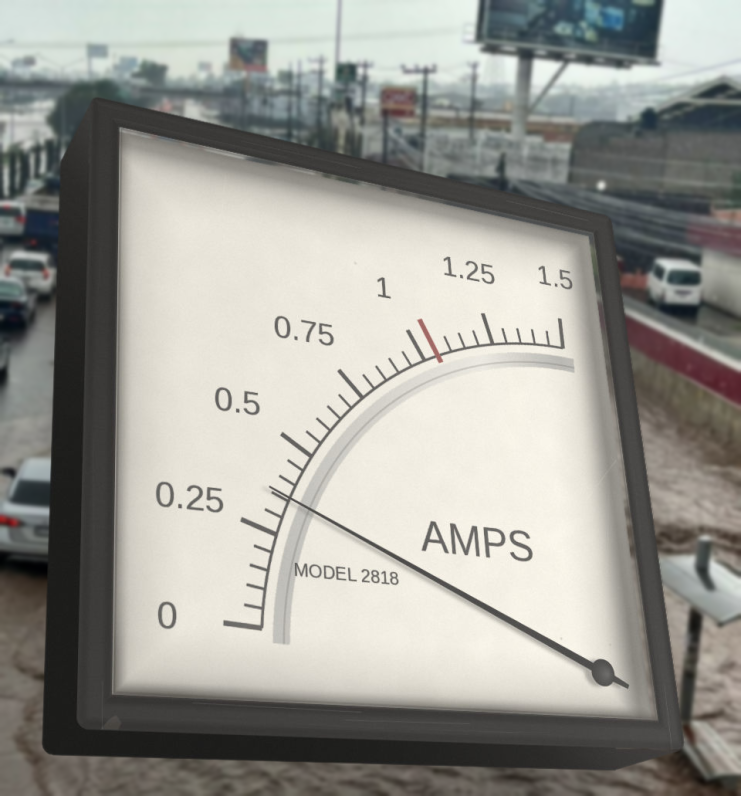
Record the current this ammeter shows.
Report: 0.35 A
